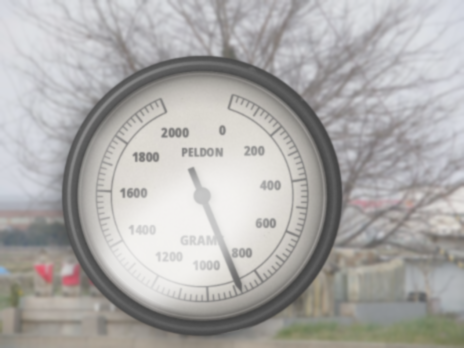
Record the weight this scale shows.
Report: 880 g
